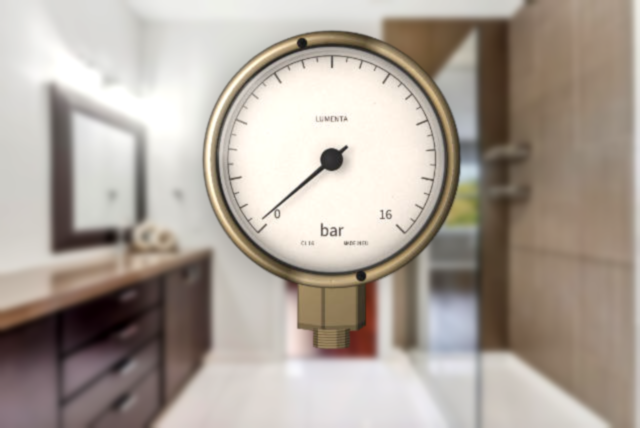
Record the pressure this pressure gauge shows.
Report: 0.25 bar
